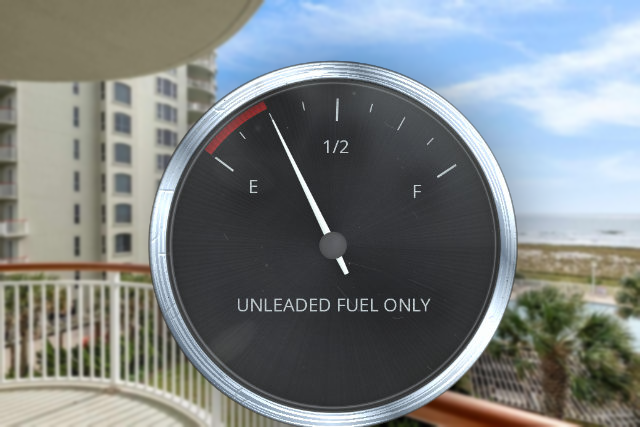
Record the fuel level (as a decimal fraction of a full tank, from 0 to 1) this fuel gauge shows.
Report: 0.25
